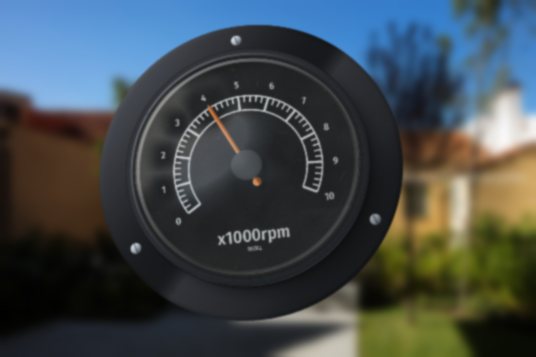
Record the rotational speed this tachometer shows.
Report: 4000 rpm
